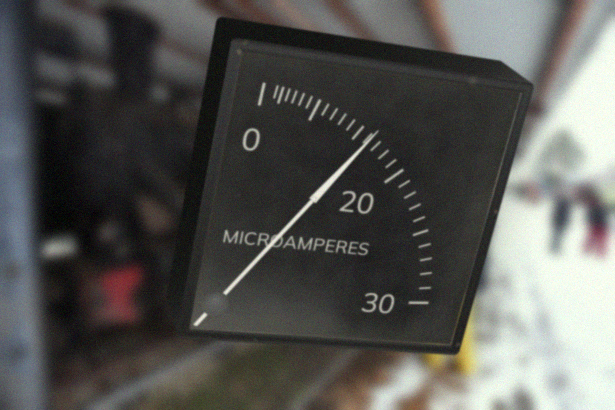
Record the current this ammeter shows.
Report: 16 µA
